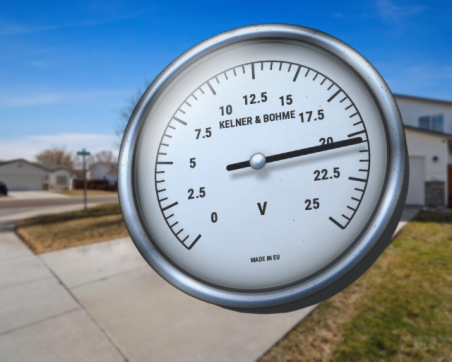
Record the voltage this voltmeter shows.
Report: 20.5 V
